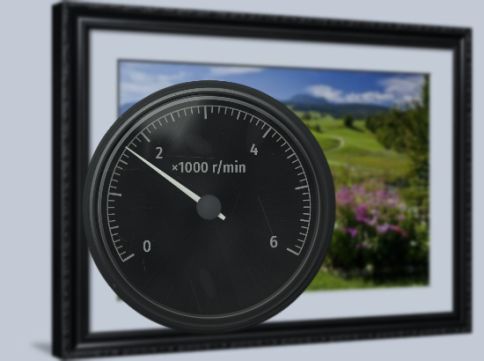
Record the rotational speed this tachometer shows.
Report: 1700 rpm
